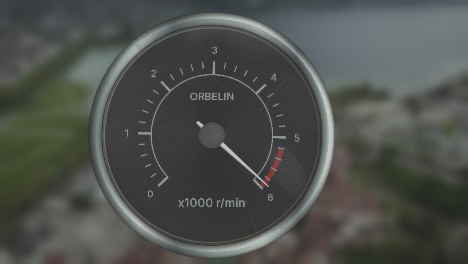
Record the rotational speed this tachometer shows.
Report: 5900 rpm
